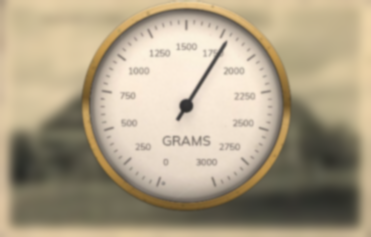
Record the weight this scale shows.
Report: 1800 g
